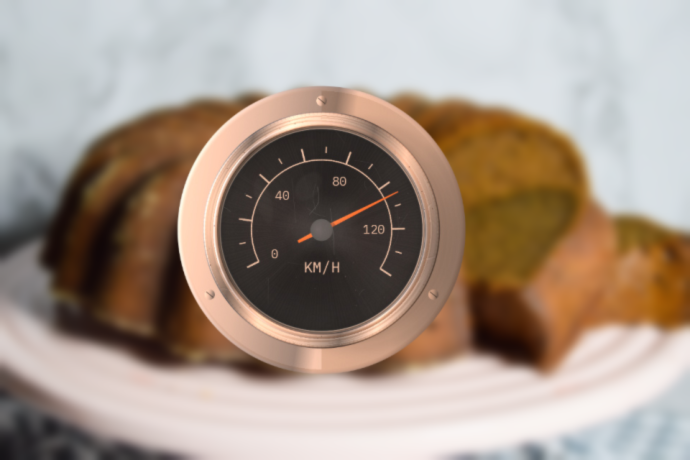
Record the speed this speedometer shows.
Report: 105 km/h
